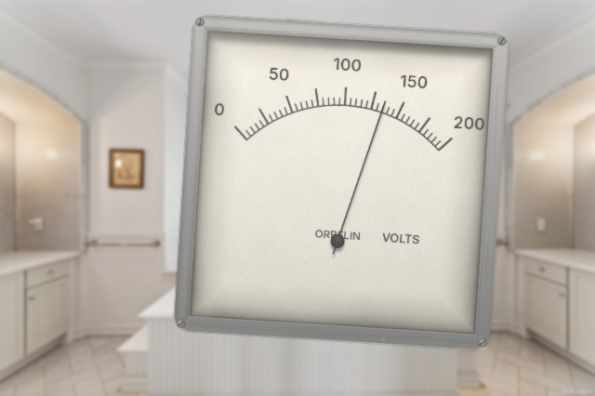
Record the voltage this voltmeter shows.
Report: 135 V
